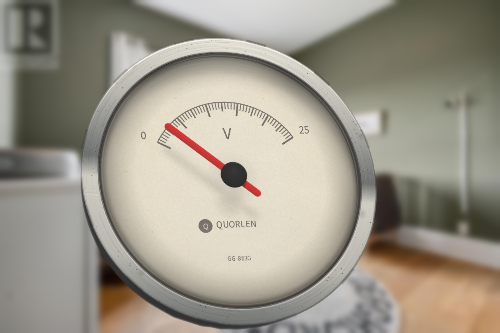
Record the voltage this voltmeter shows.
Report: 2.5 V
